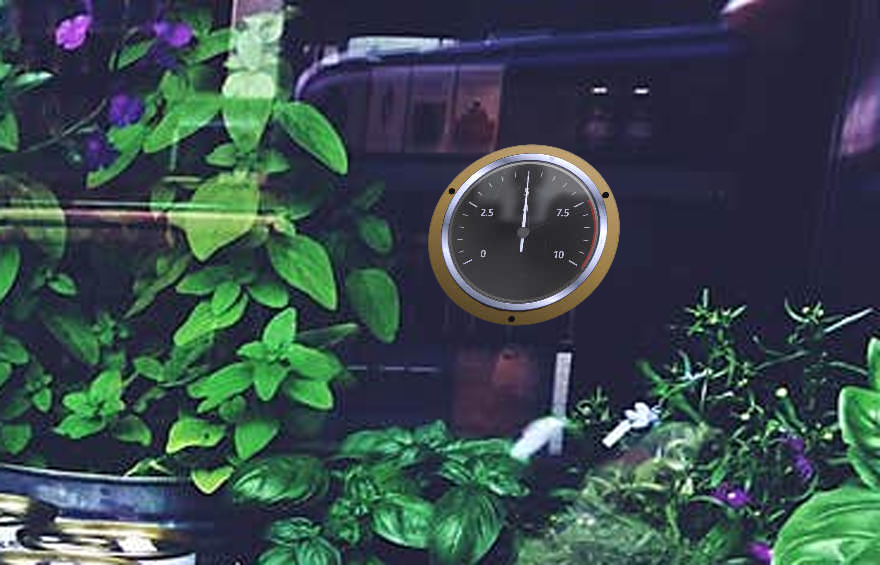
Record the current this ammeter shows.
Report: 5 A
